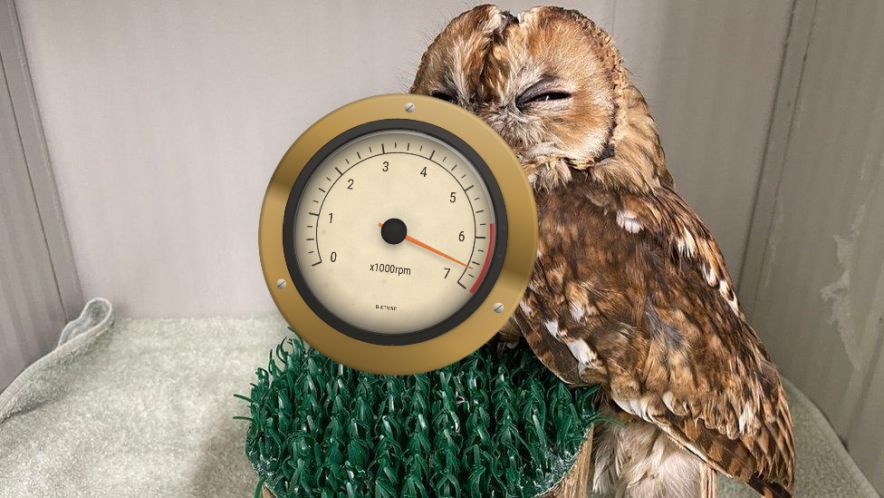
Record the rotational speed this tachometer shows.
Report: 6625 rpm
